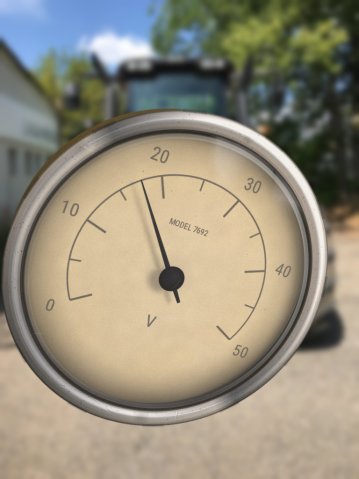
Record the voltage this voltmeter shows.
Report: 17.5 V
